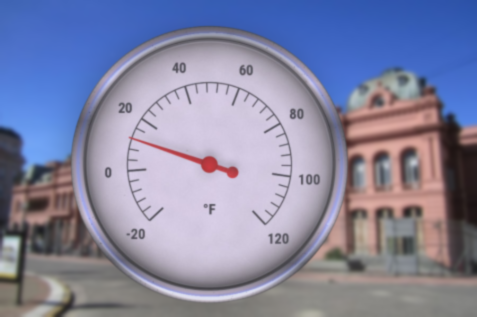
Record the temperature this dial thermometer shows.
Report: 12 °F
